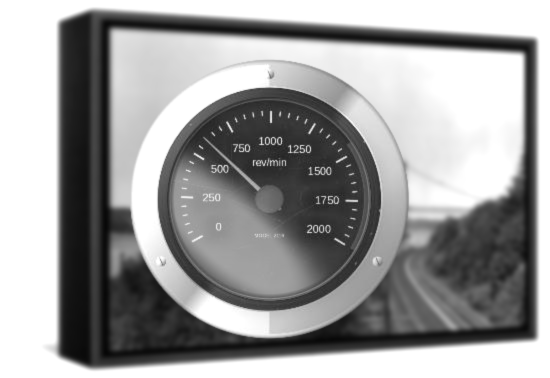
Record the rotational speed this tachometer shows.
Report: 600 rpm
